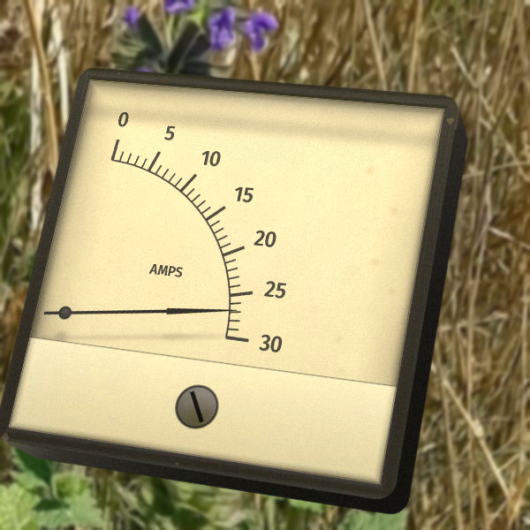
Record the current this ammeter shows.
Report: 27 A
